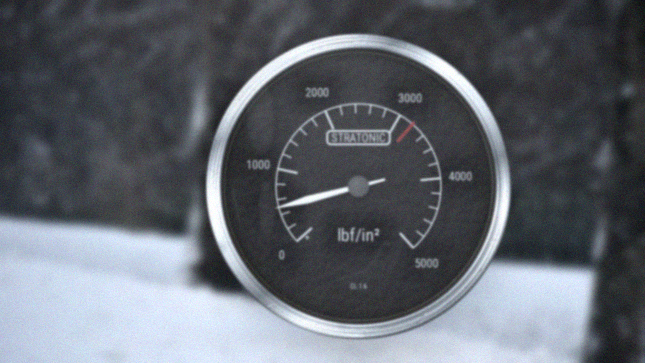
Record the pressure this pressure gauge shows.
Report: 500 psi
